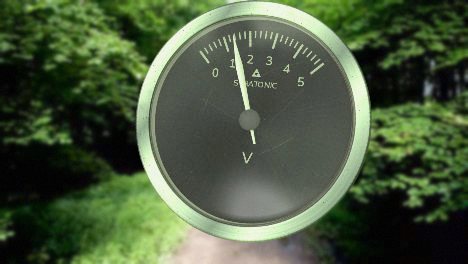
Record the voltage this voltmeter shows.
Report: 1.4 V
